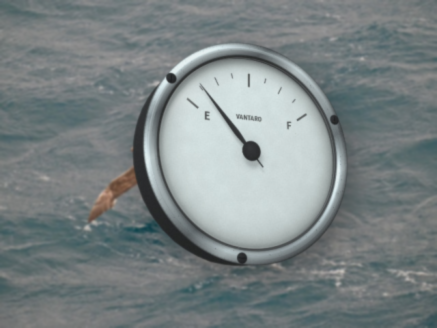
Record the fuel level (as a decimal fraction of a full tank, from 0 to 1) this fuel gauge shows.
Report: 0.125
